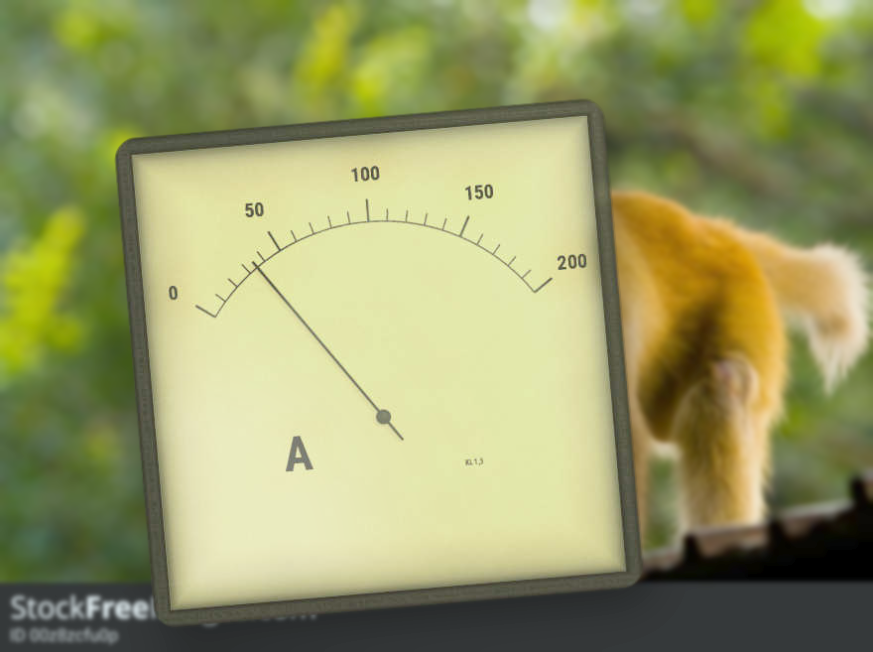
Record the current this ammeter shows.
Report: 35 A
